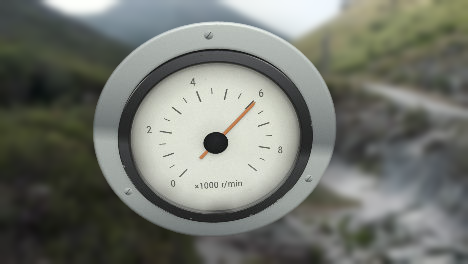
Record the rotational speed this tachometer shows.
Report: 6000 rpm
